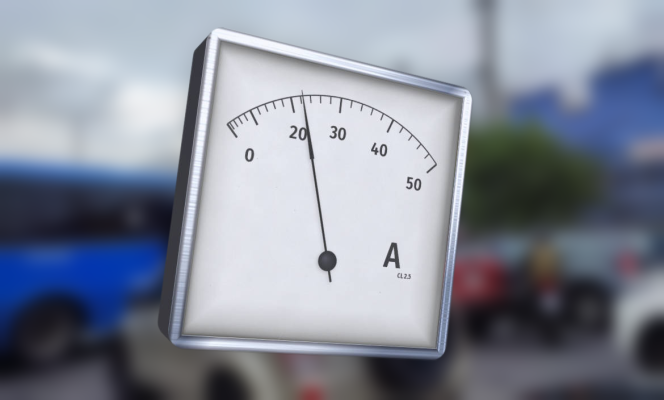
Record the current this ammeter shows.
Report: 22 A
